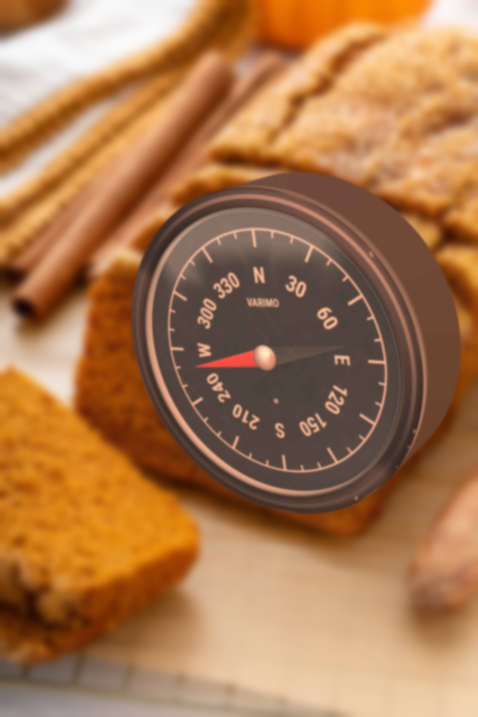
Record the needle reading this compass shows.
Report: 260 °
